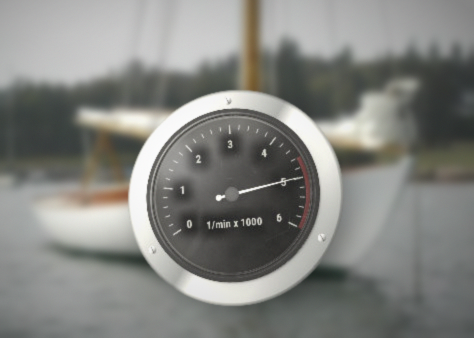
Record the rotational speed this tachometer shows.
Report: 5000 rpm
